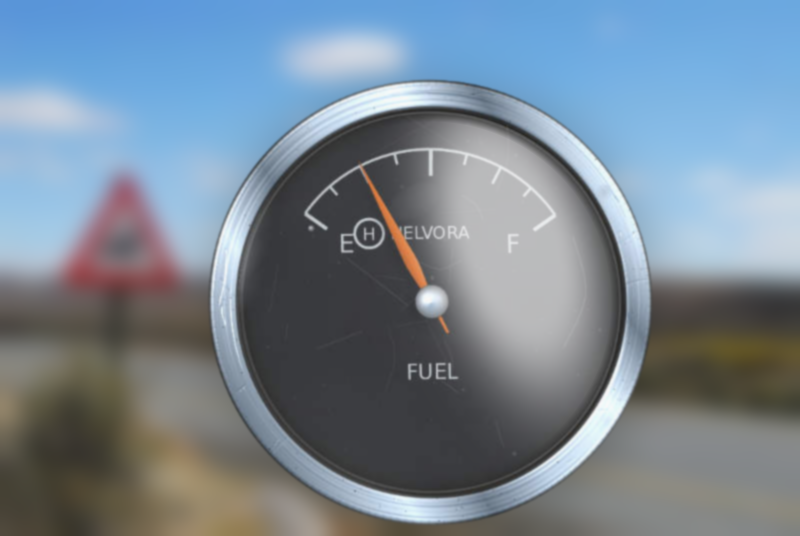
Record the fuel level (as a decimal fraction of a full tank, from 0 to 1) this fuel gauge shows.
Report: 0.25
